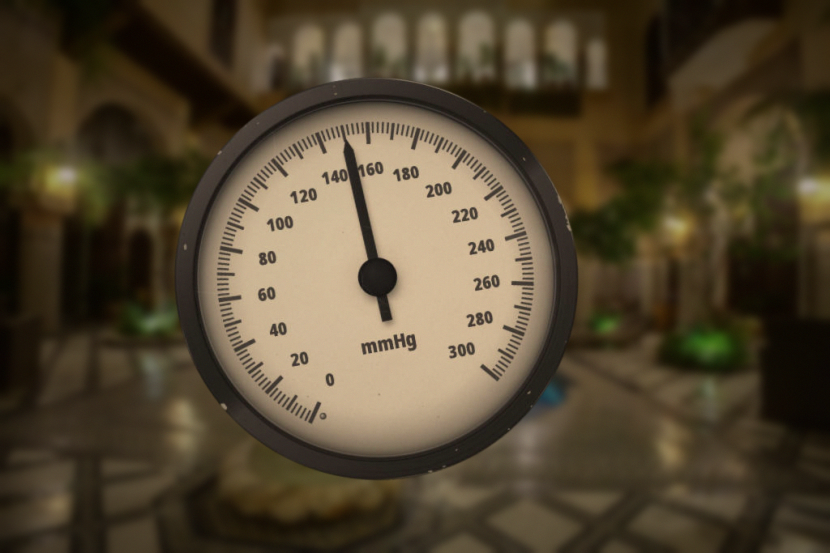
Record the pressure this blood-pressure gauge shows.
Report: 150 mmHg
